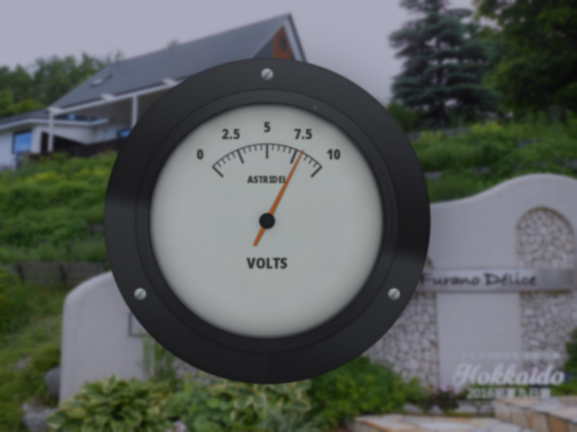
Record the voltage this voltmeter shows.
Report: 8 V
